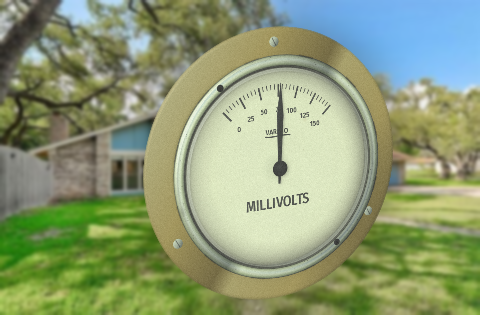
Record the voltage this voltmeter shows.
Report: 75 mV
